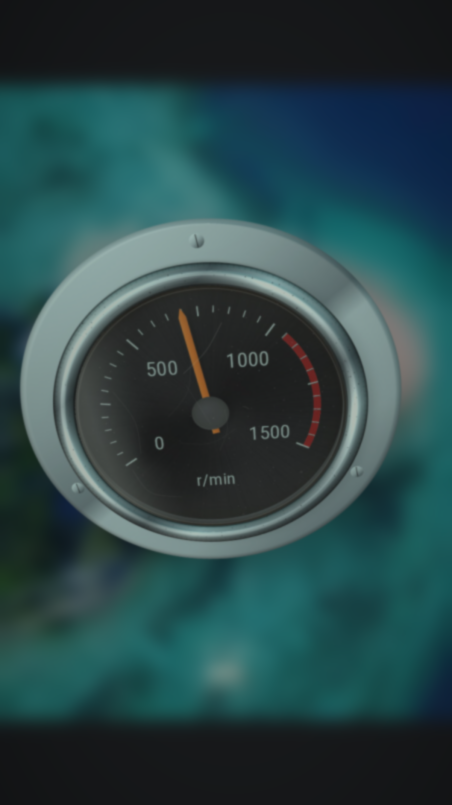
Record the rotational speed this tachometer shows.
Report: 700 rpm
